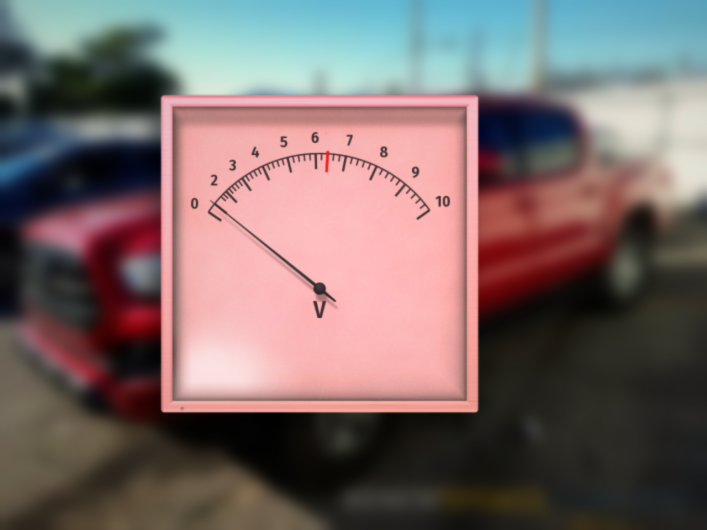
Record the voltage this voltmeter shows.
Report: 1 V
